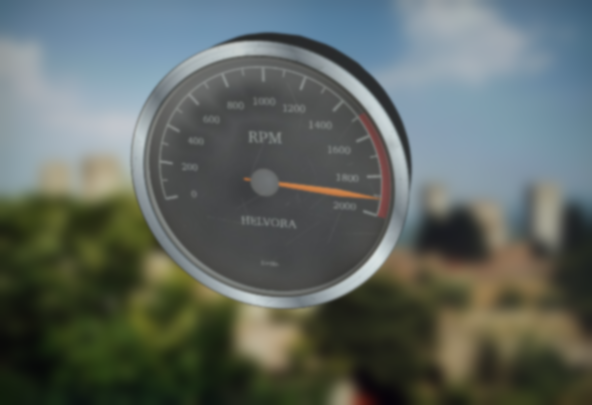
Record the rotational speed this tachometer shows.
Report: 1900 rpm
